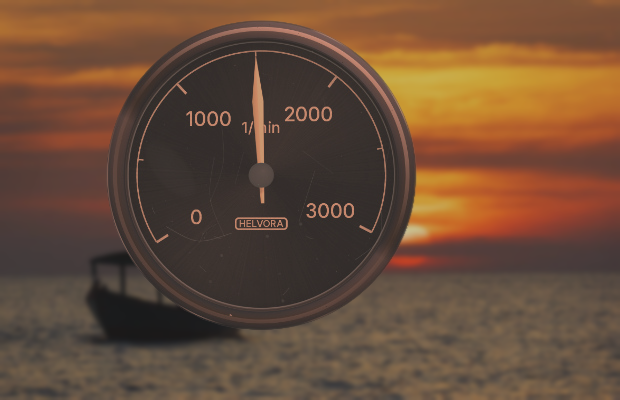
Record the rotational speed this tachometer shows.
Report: 1500 rpm
